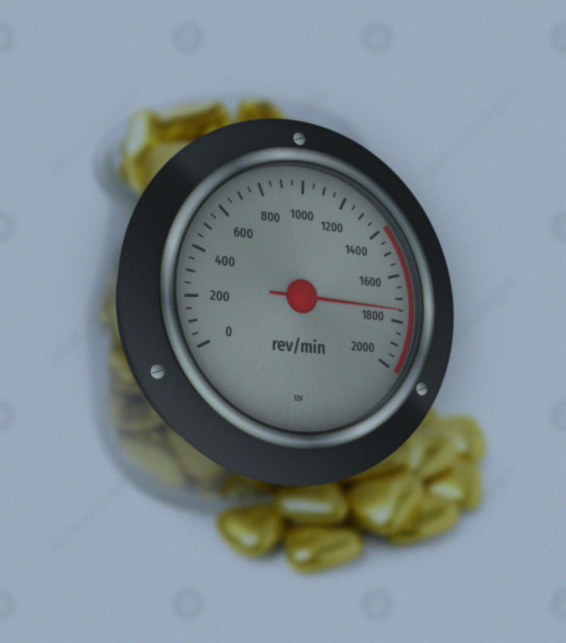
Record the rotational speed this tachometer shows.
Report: 1750 rpm
